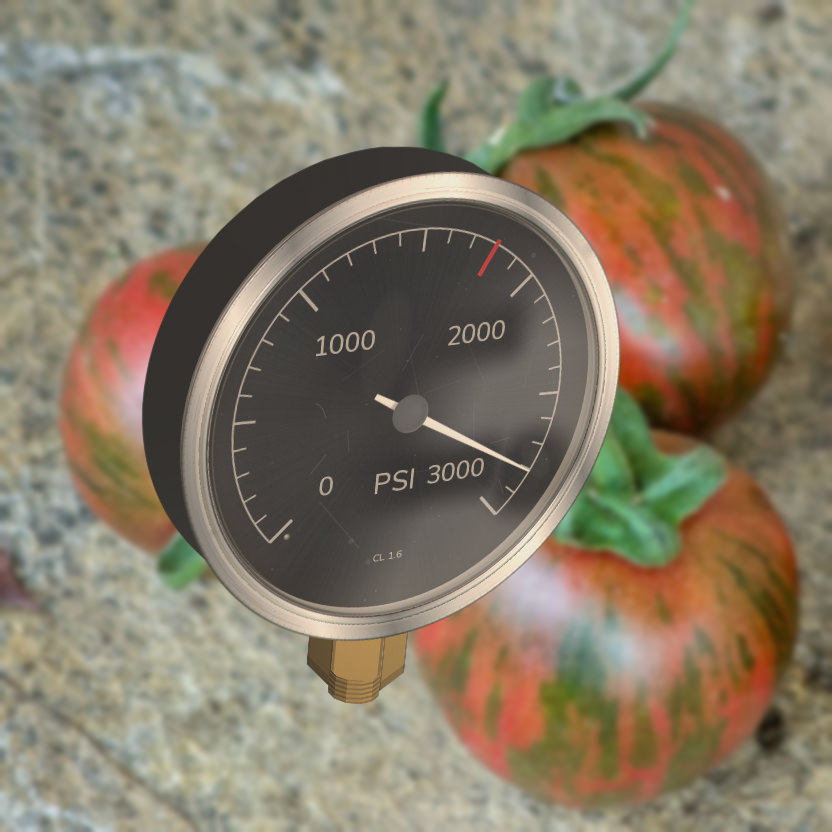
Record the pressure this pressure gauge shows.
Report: 2800 psi
